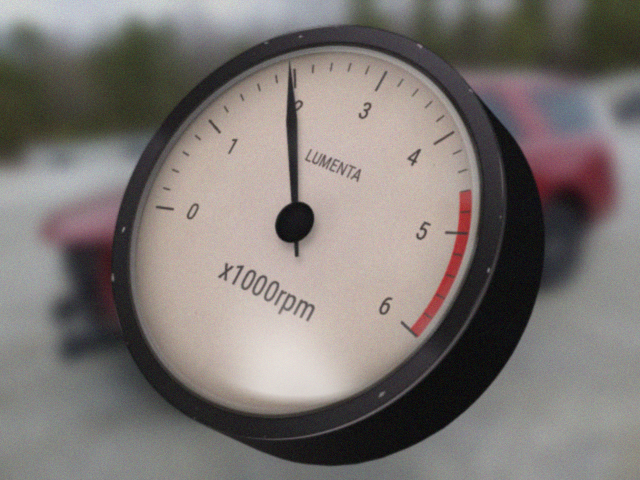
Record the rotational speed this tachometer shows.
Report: 2000 rpm
